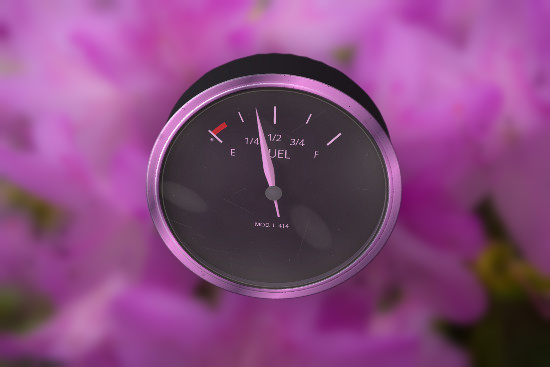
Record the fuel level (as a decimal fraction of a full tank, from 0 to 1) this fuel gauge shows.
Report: 0.375
